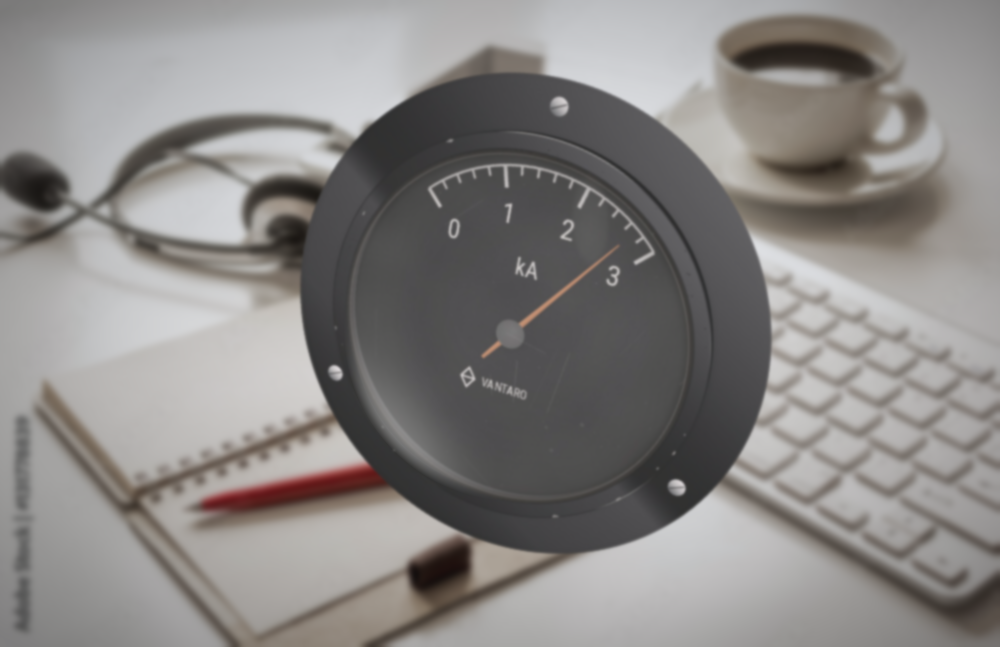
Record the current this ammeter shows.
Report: 2.7 kA
